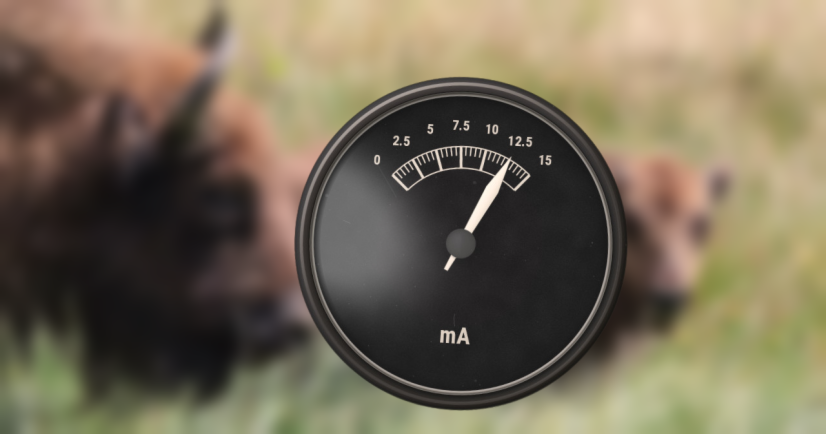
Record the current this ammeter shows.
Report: 12.5 mA
